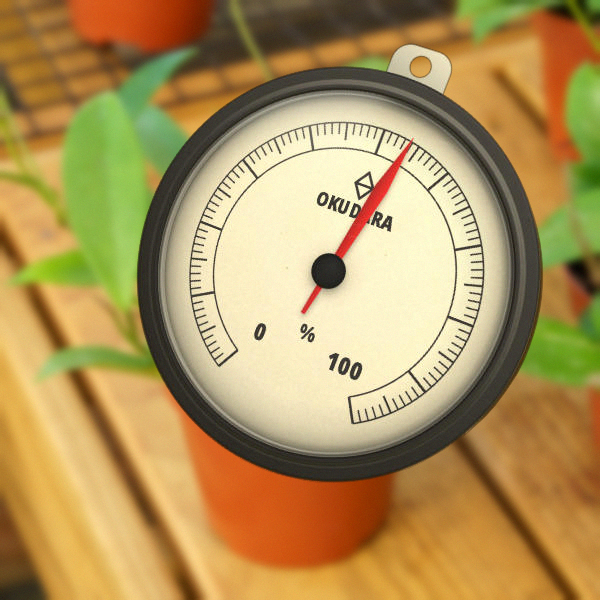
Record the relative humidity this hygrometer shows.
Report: 54 %
